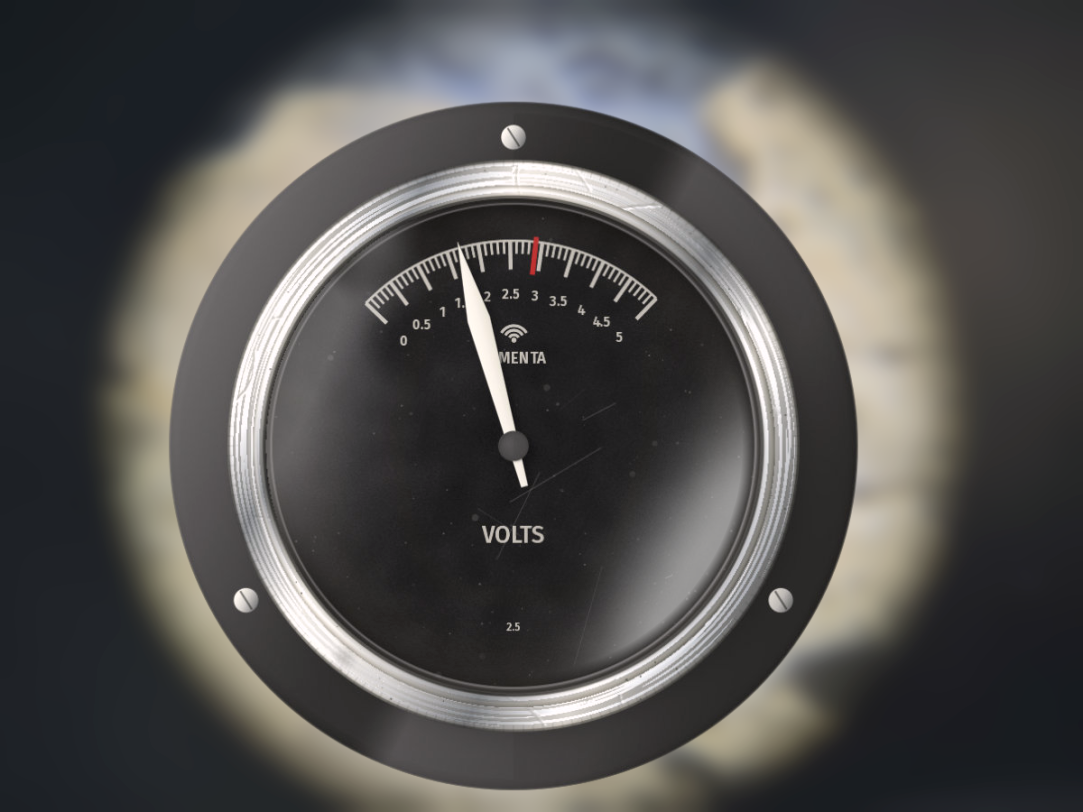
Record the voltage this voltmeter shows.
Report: 1.7 V
